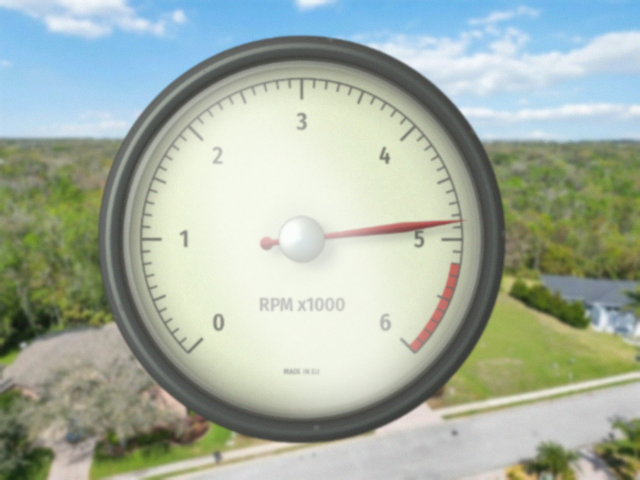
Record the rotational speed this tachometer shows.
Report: 4850 rpm
